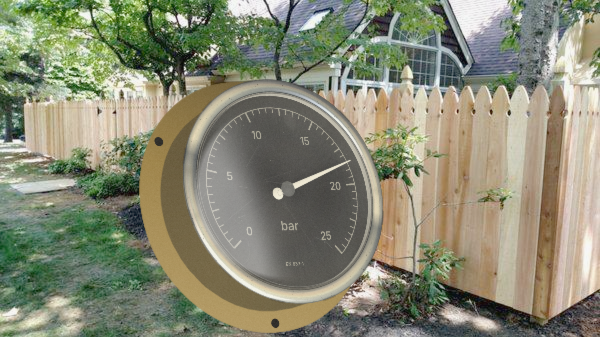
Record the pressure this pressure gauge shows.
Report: 18.5 bar
